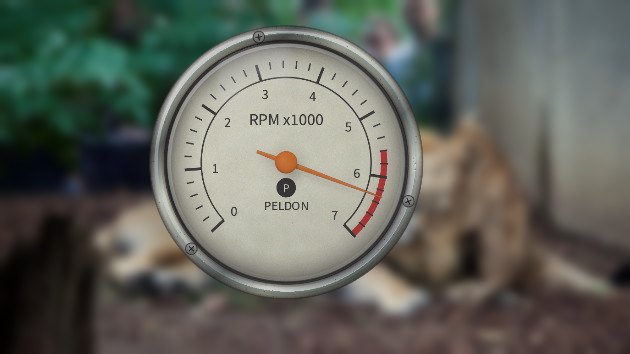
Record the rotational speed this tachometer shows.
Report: 6300 rpm
